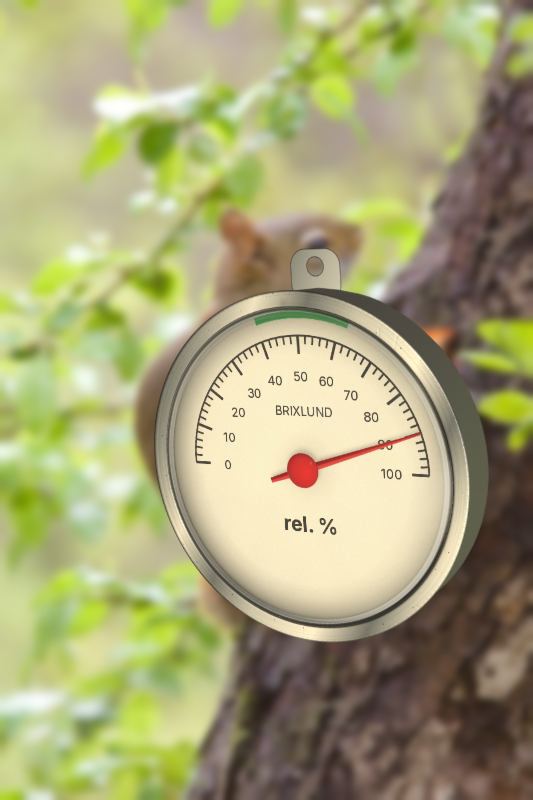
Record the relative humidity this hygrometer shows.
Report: 90 %
